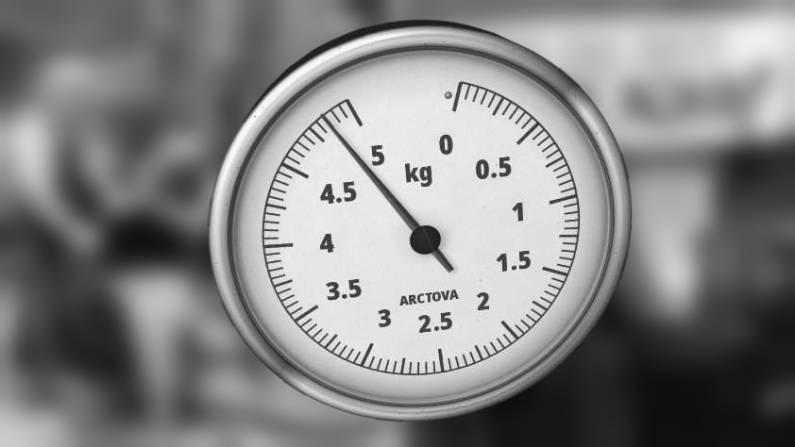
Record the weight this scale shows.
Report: 4.85 kg
